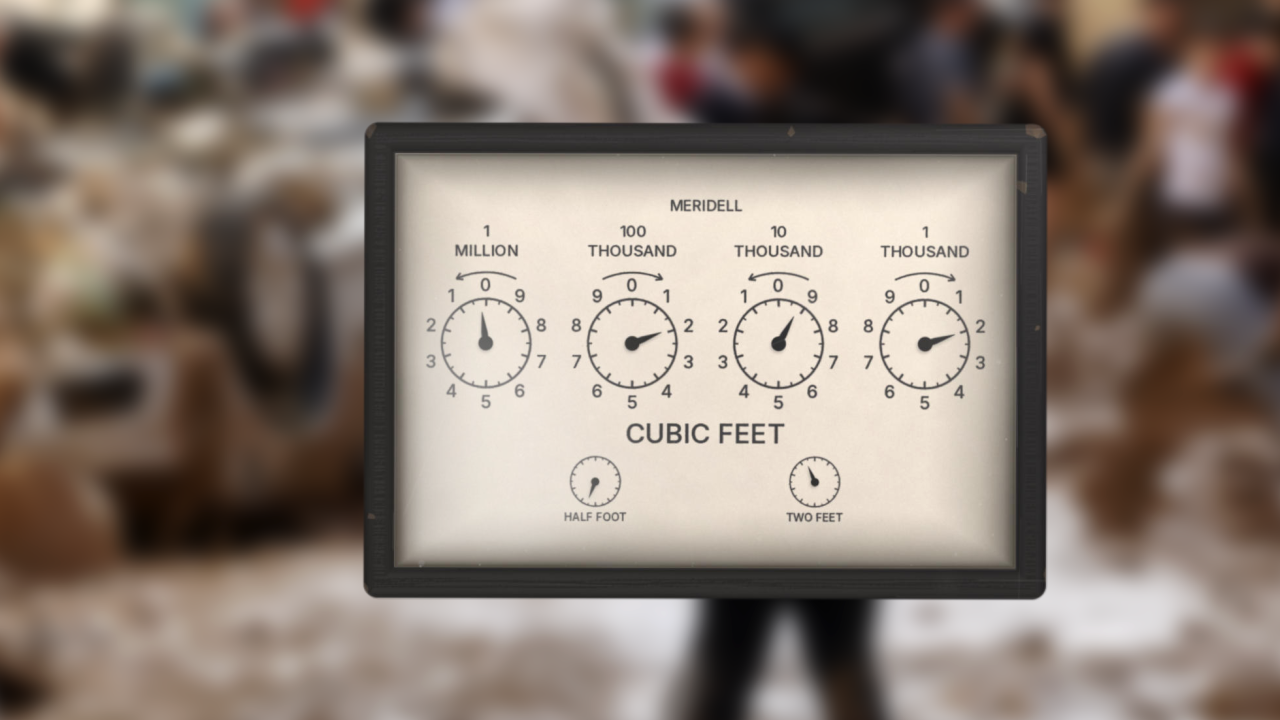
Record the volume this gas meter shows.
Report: 19200 ft³
